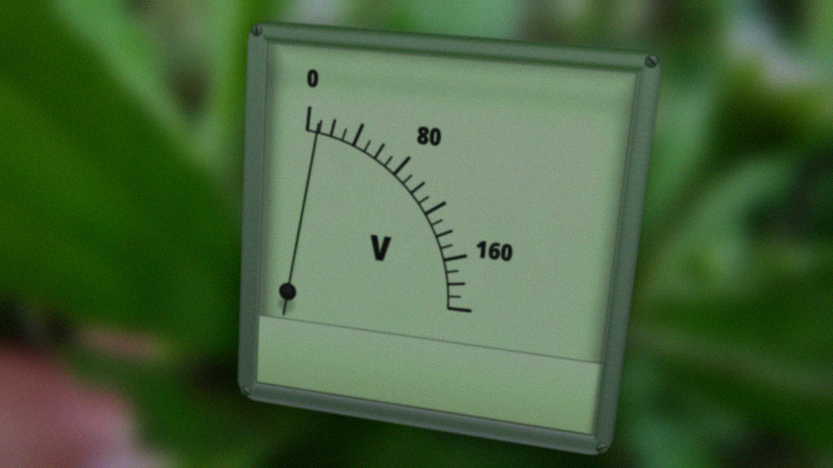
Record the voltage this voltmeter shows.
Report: 10 V
